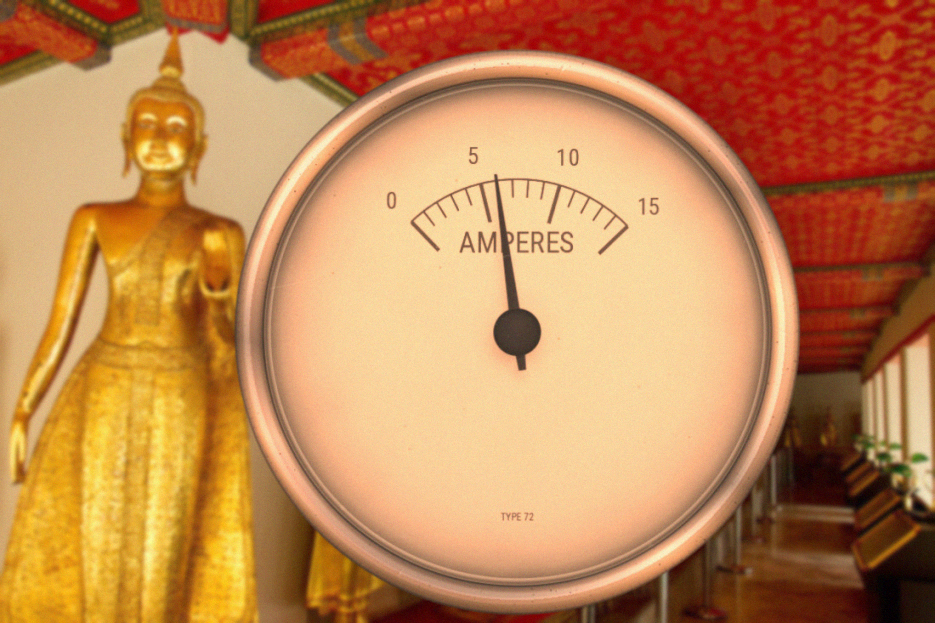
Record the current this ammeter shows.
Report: 6 A
